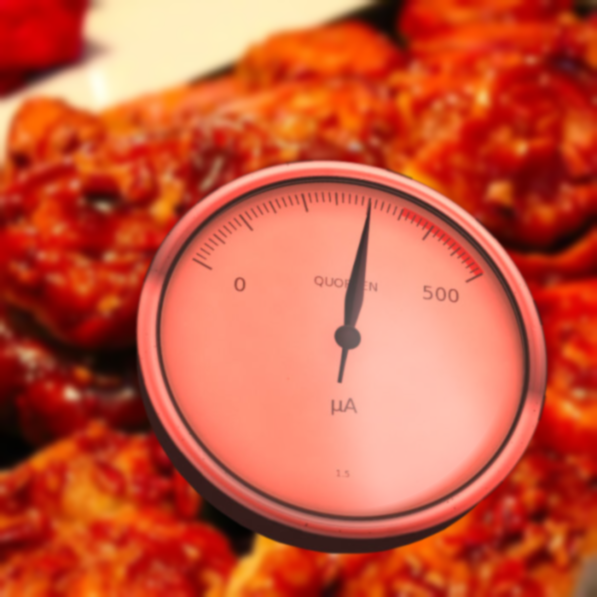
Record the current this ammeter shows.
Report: 300 µA
